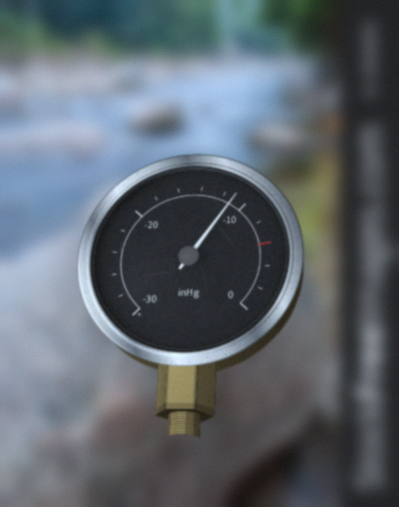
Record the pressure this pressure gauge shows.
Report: -11 inHg
